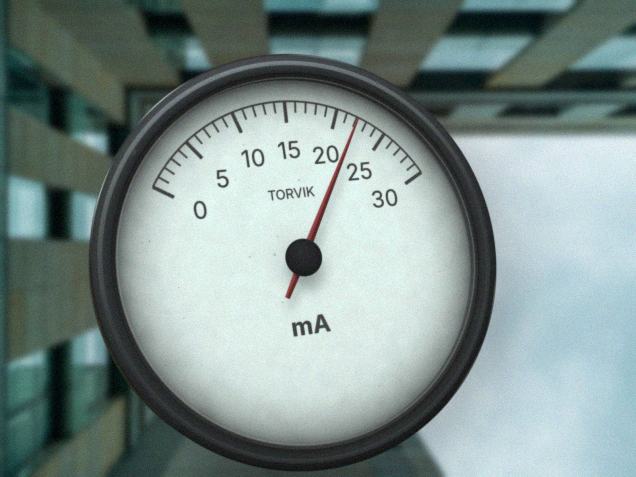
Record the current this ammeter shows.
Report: 22 mA
